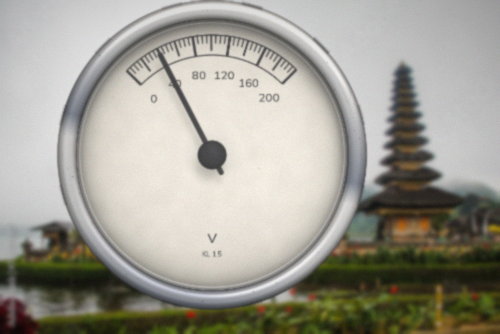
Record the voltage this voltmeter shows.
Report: 40 V
